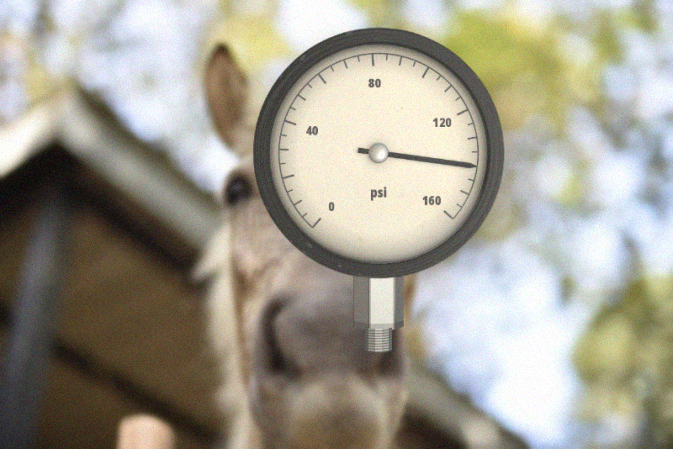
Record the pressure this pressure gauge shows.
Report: 140 psi
